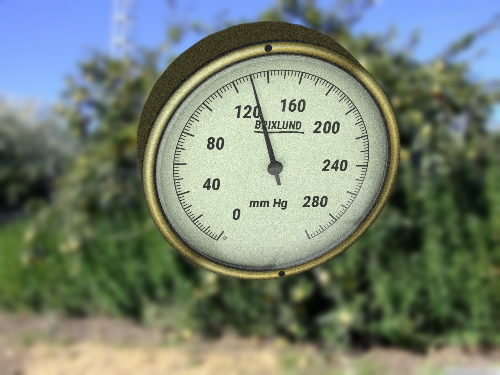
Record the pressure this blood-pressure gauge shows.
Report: 130 mmHg
